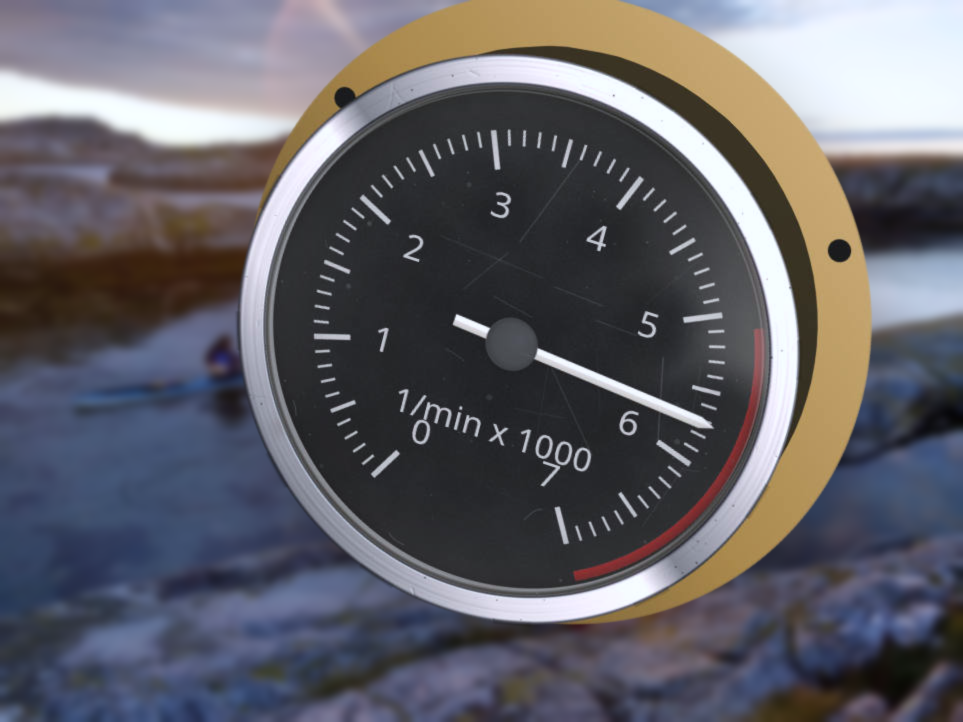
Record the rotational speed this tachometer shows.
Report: 5700 rpm
